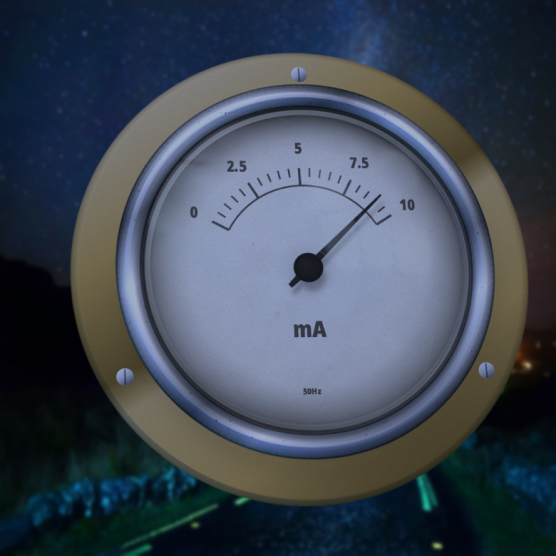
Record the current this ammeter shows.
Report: 9 mA
